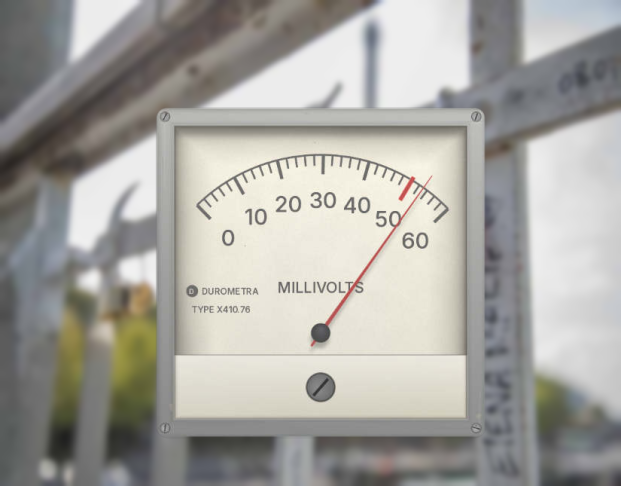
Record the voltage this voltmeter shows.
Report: 53 mV
